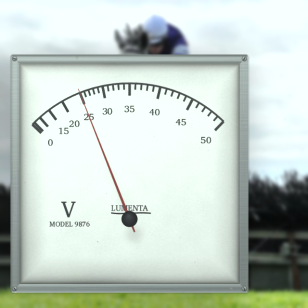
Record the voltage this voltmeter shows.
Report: 25 V
